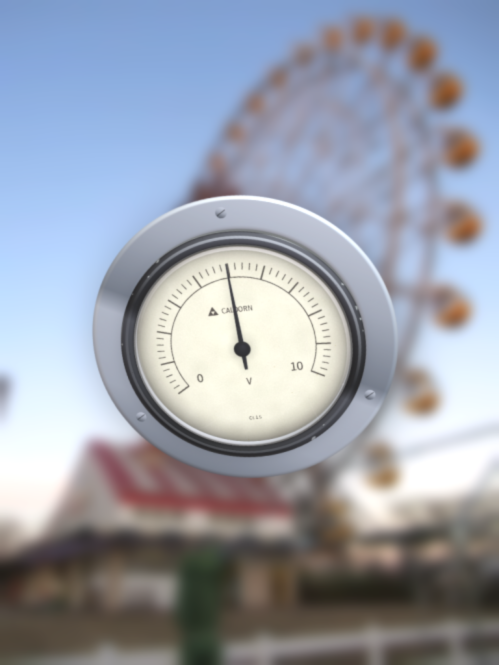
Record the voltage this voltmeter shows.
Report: 5 V
